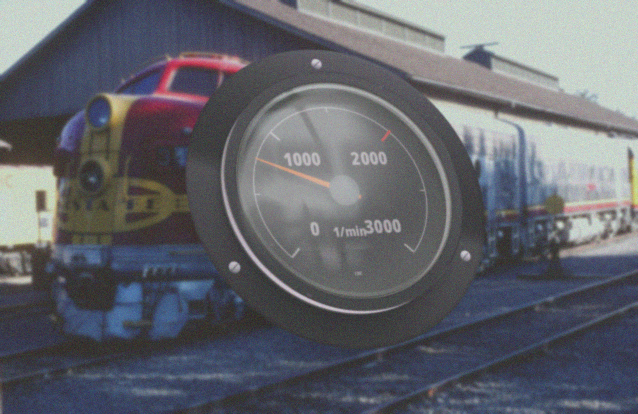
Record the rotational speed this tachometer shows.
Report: 750 rpm
